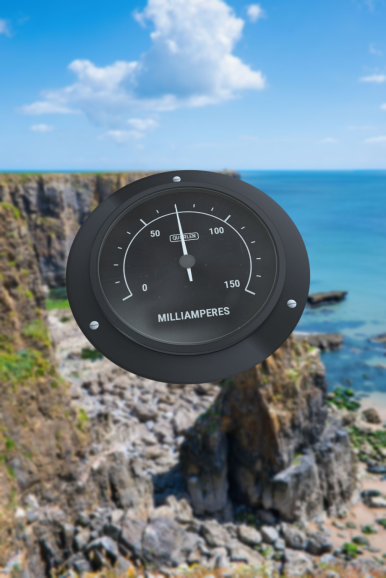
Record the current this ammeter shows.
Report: 70 mA
